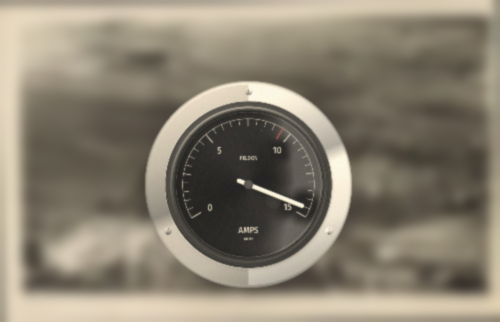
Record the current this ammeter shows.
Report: 14.5 A
